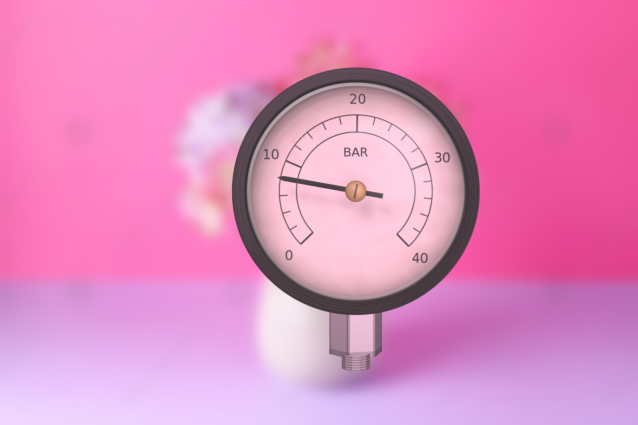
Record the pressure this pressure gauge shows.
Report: 8 bar
